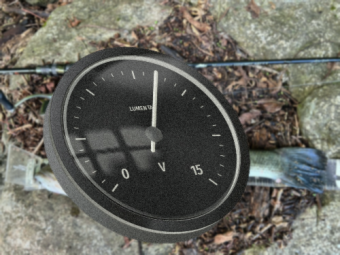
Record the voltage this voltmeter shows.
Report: 8.5 V
